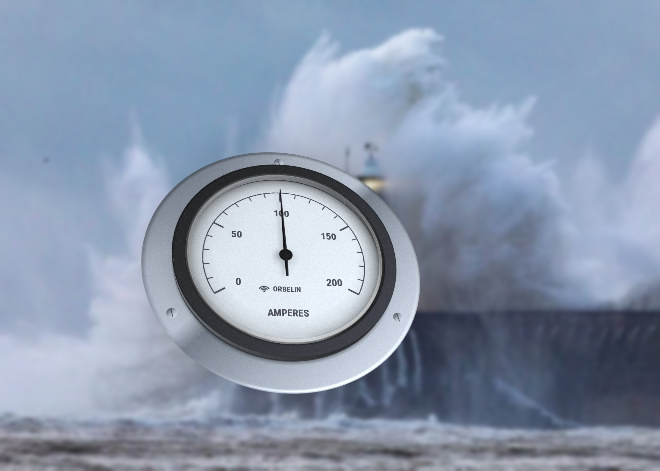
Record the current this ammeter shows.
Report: 100 A
